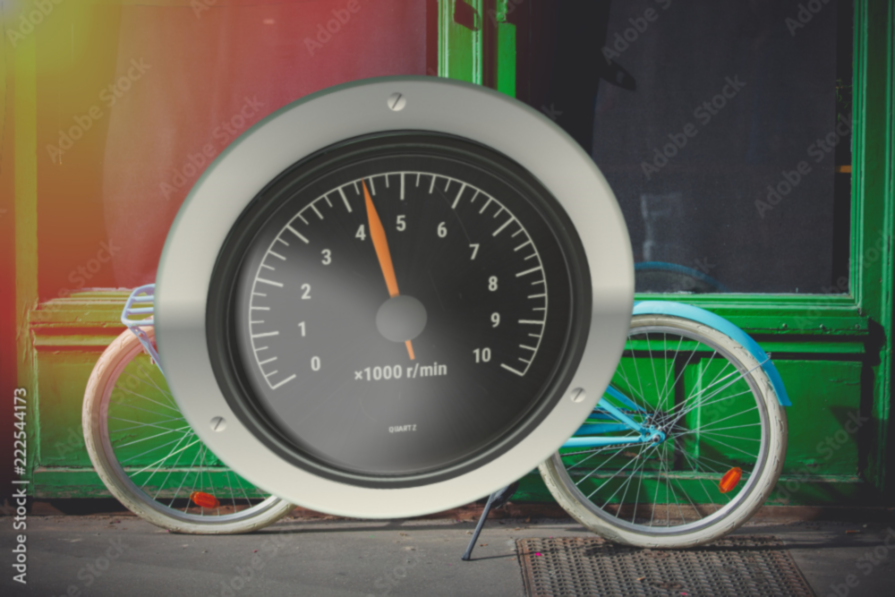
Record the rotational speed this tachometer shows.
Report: 4375 rpm
